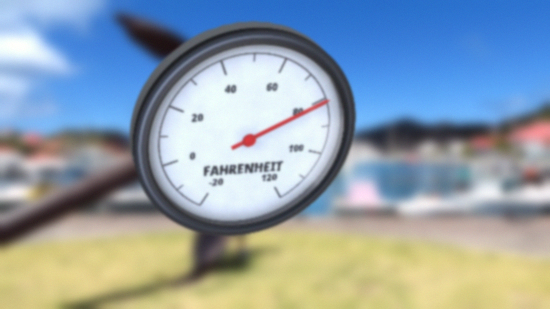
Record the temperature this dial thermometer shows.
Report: 80 °F
